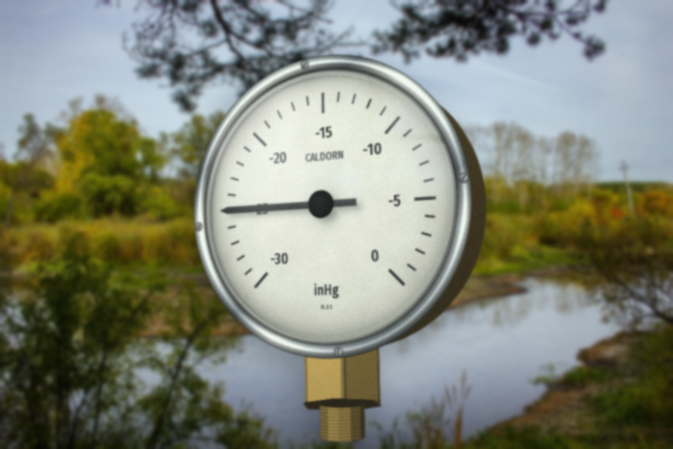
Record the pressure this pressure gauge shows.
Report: -25 inHg
